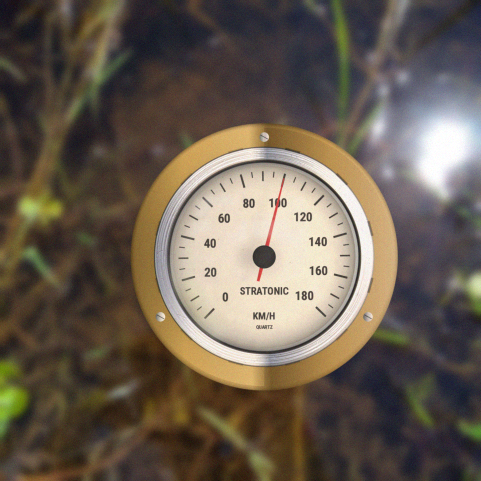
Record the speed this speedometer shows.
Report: 100 km/h
